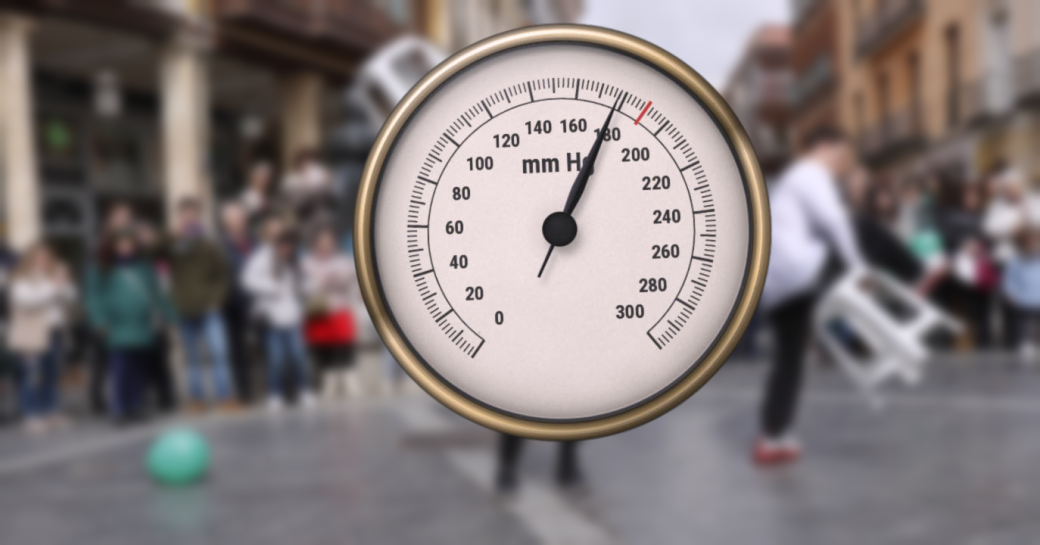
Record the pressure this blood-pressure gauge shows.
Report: 178 mmHg
